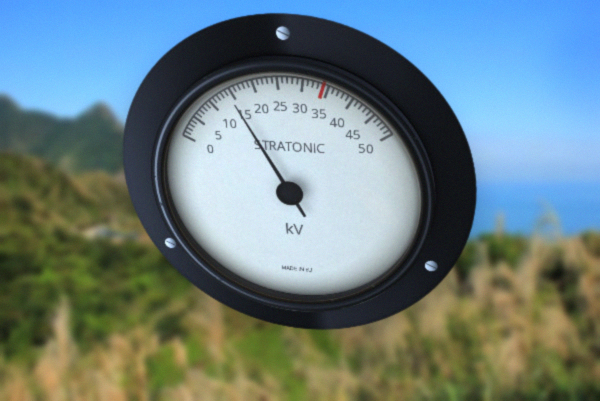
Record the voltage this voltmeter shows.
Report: 15 kV
